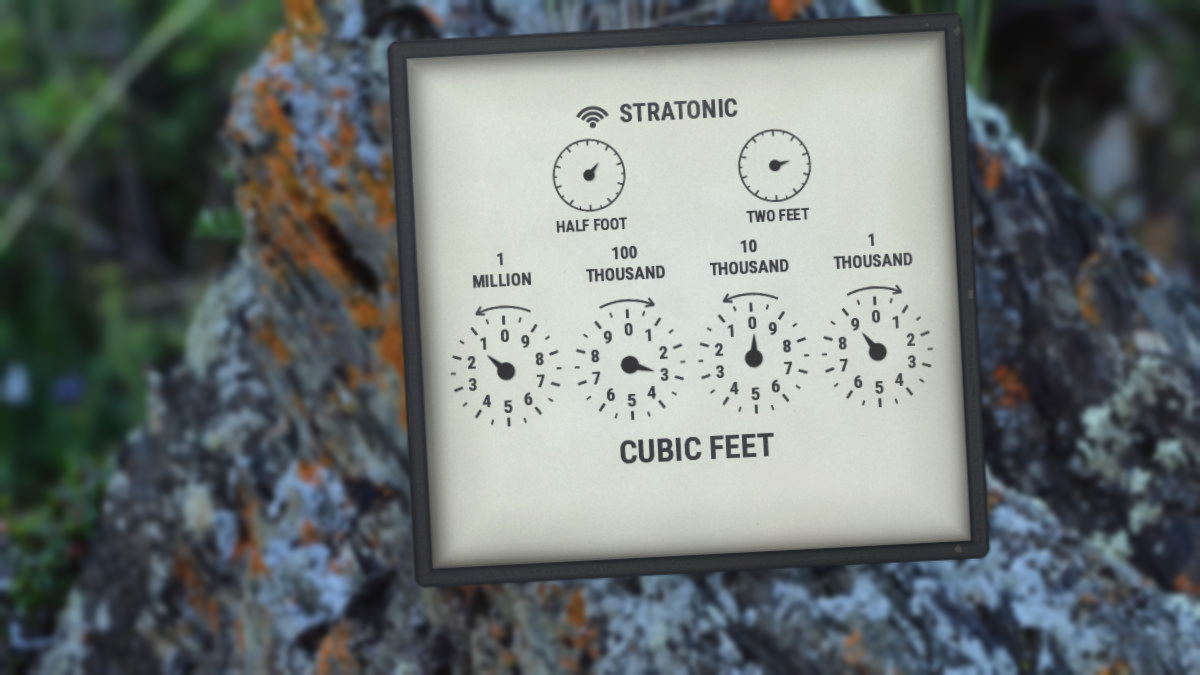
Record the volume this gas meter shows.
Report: 129900 ft³
